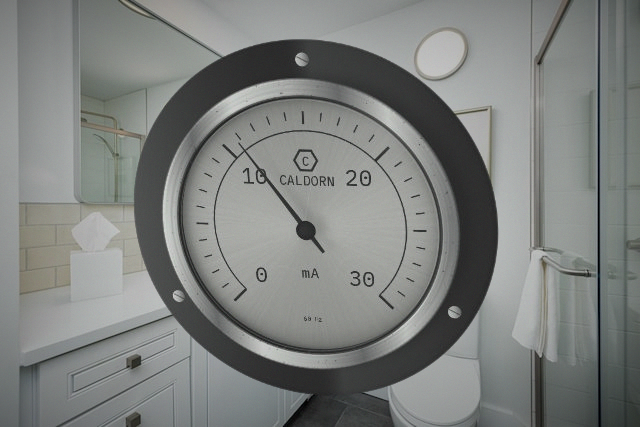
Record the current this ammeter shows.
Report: 11 mA
